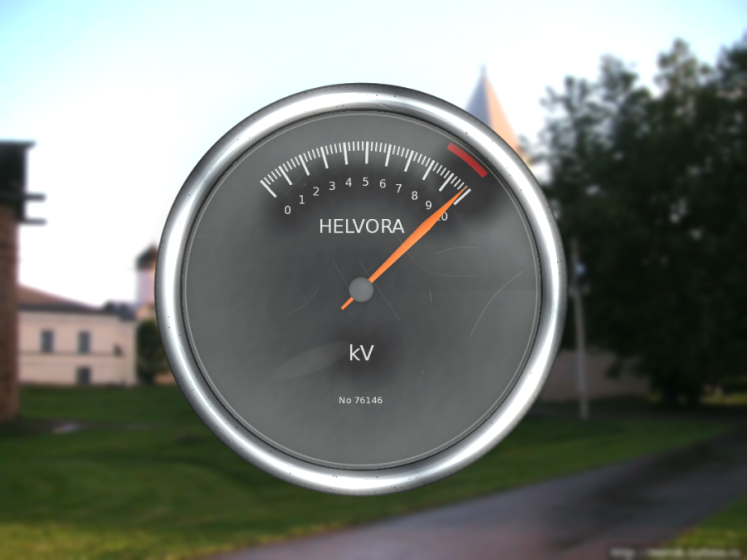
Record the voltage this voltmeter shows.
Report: 9.8 kV
